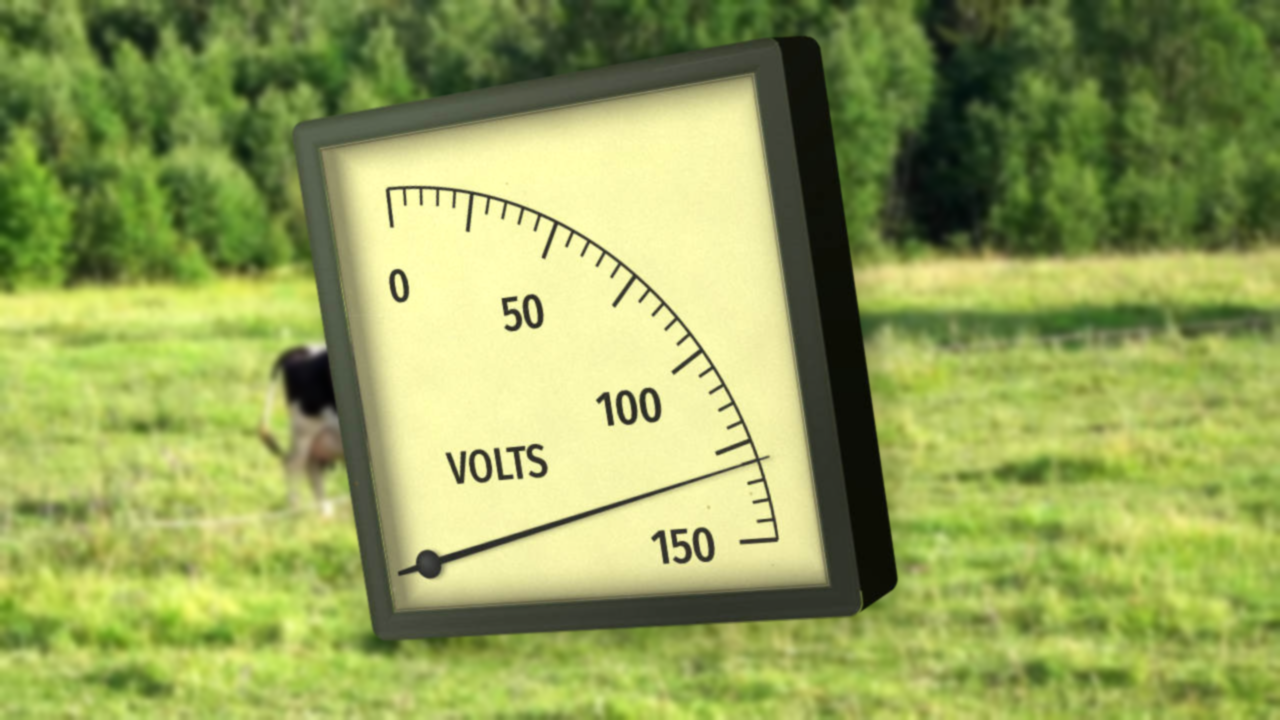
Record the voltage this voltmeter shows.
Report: 130 V
